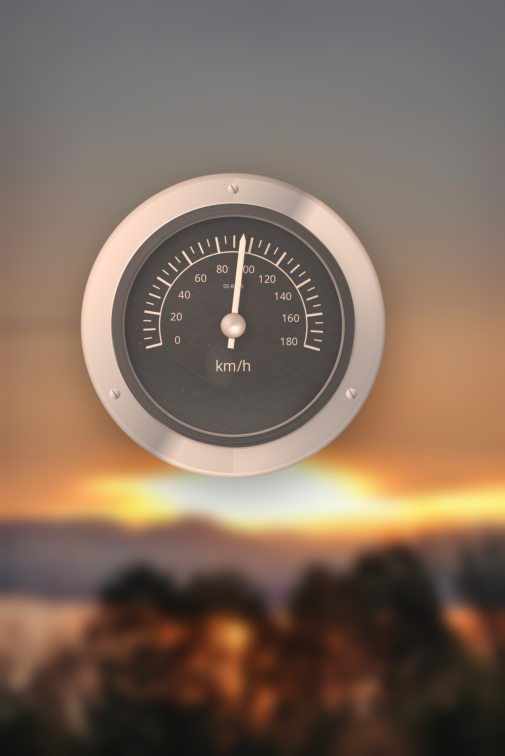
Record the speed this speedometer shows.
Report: 95 km/h
